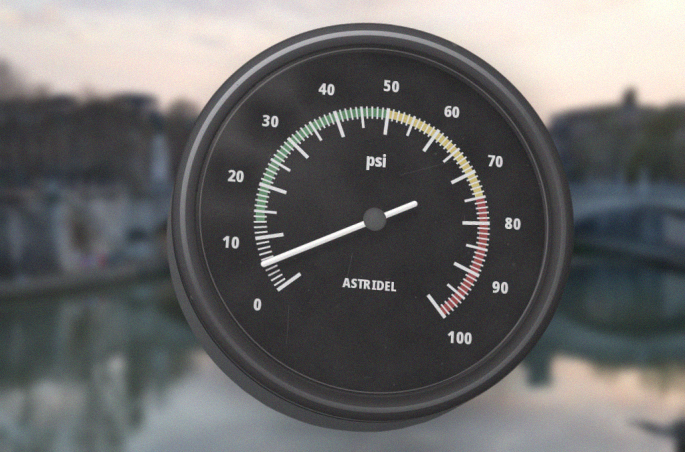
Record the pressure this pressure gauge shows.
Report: 5 psi
